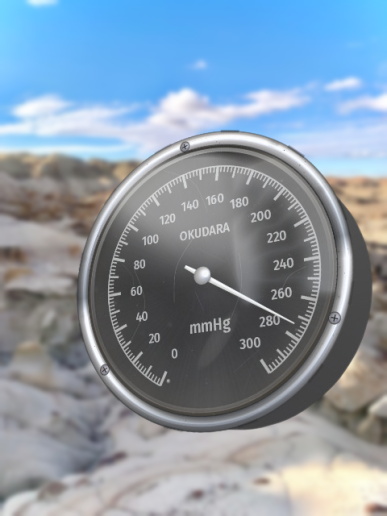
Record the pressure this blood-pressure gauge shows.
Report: 274 mmHg
